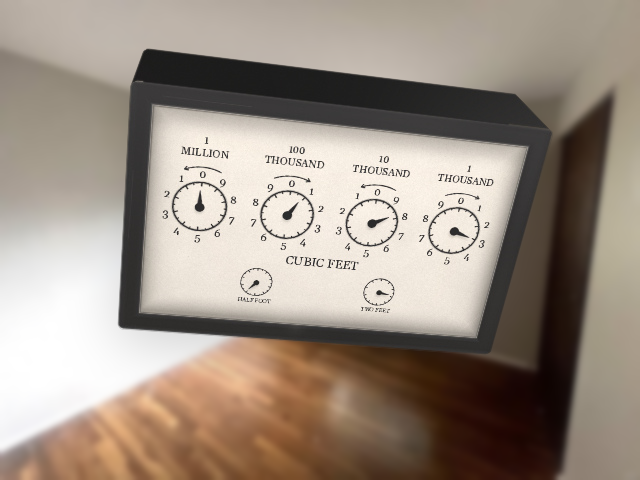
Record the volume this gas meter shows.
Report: 8300 ft³
